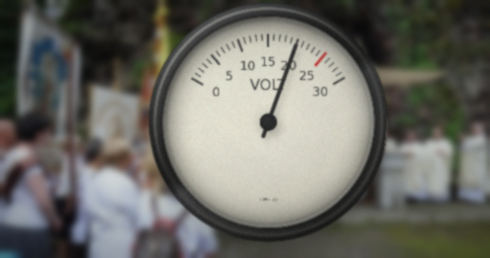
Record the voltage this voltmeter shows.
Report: 20 V
